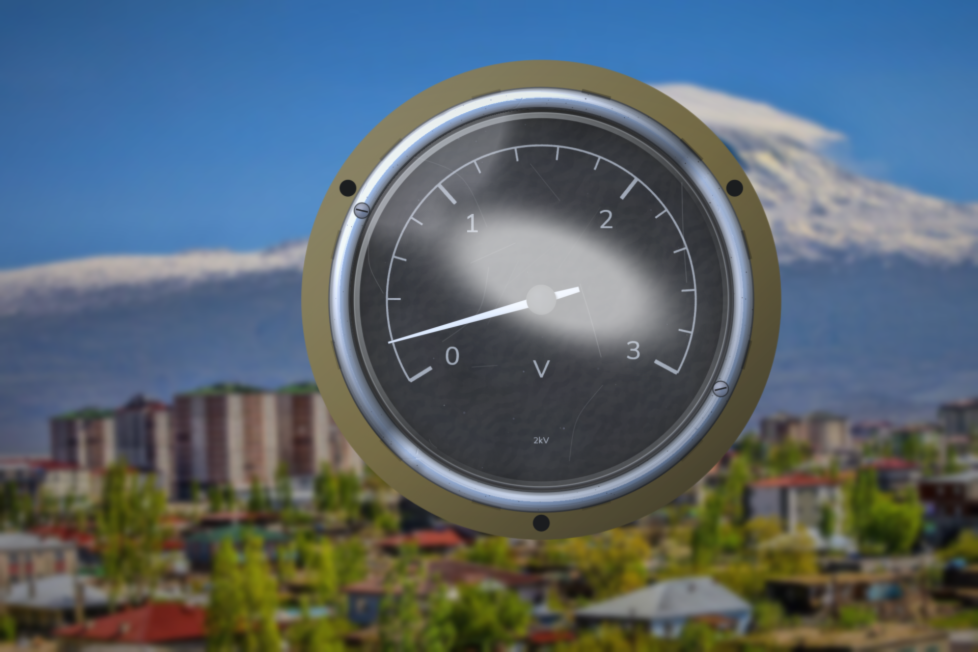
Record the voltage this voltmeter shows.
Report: 0.2 V
